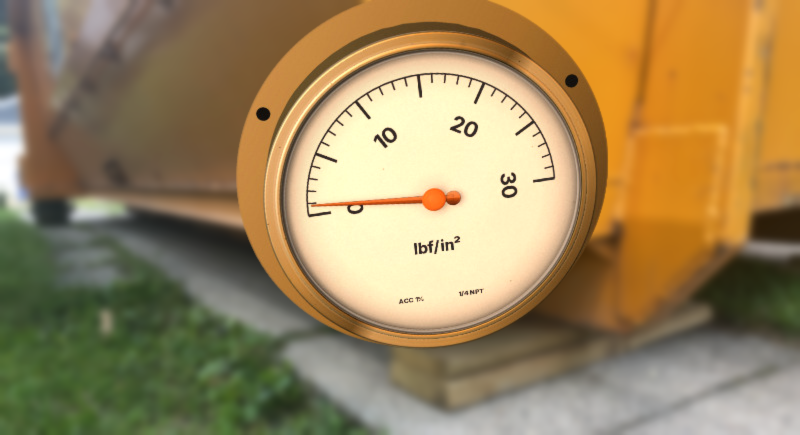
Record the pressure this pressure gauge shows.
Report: 1 psi
